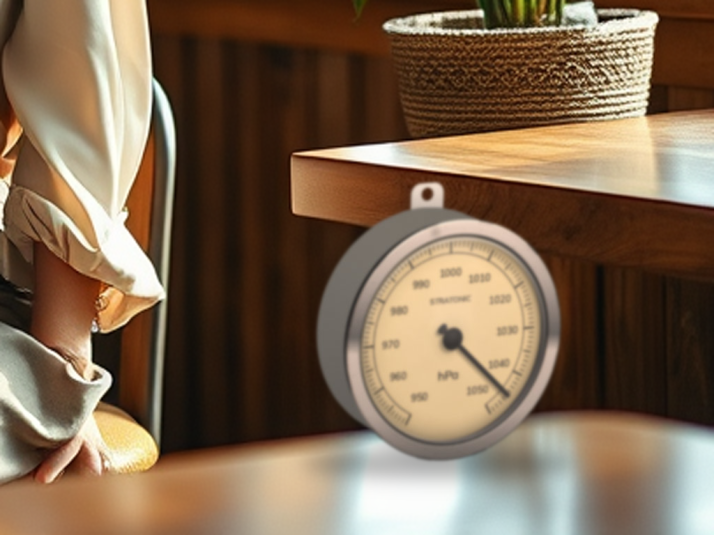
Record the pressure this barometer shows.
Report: 1045 hPa
